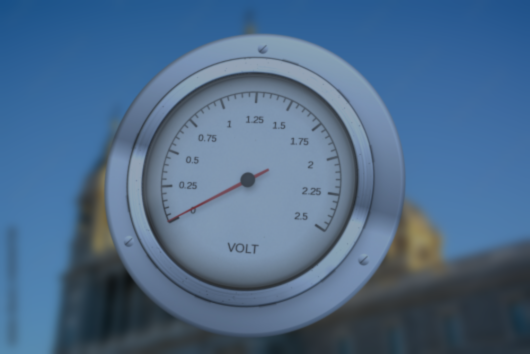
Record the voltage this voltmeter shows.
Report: 0 V
